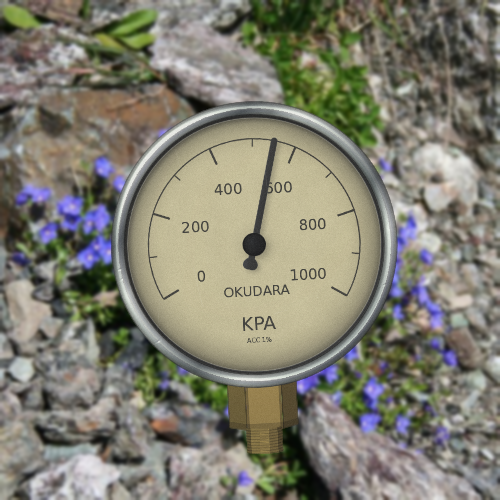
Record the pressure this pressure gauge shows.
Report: 550 kPa
